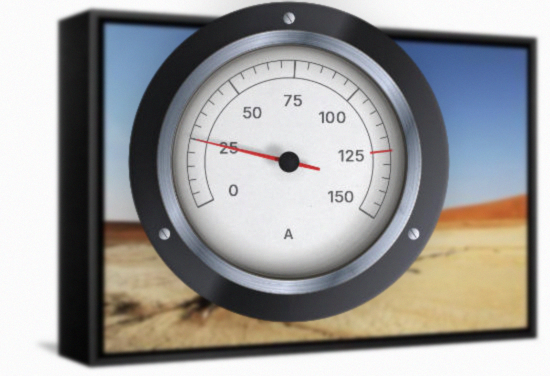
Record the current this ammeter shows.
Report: 25 A
